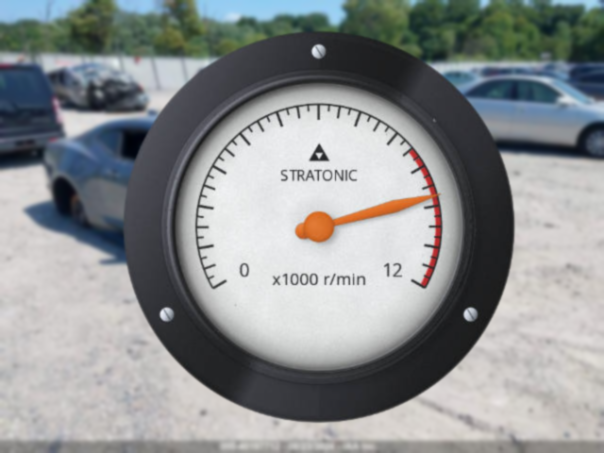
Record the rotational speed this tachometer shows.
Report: 9750 rpm
